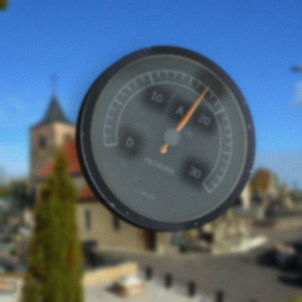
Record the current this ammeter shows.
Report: 17 A
